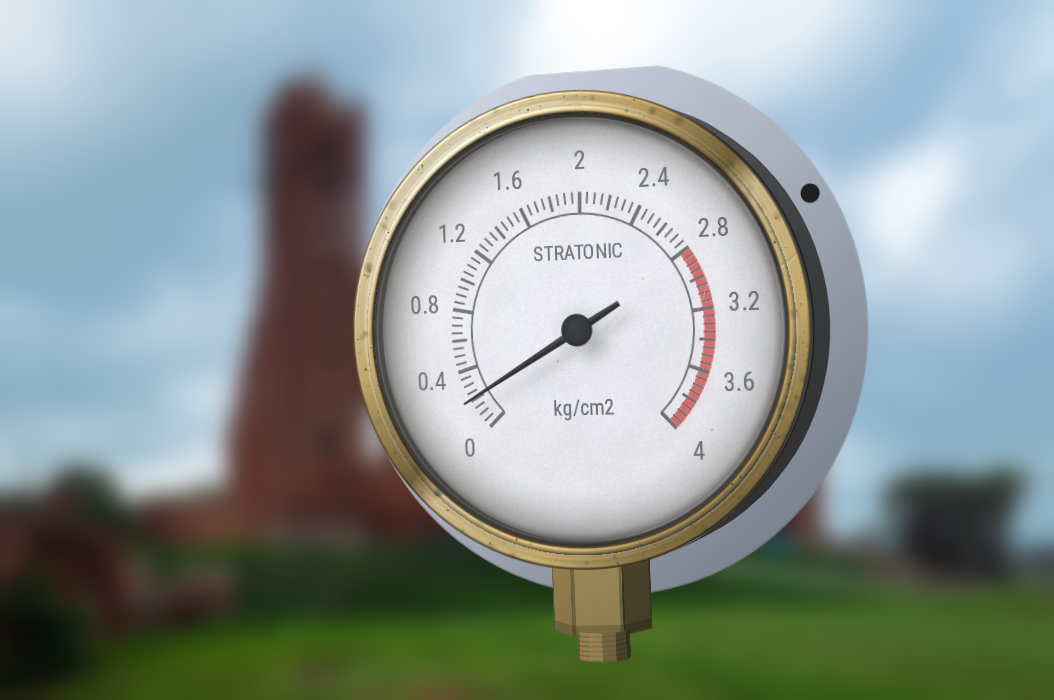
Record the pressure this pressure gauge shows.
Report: 0.2 kg/cm²
